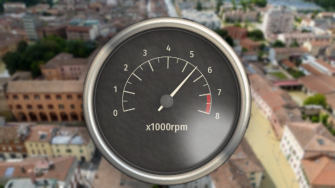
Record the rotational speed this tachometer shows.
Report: 5500 rpm
